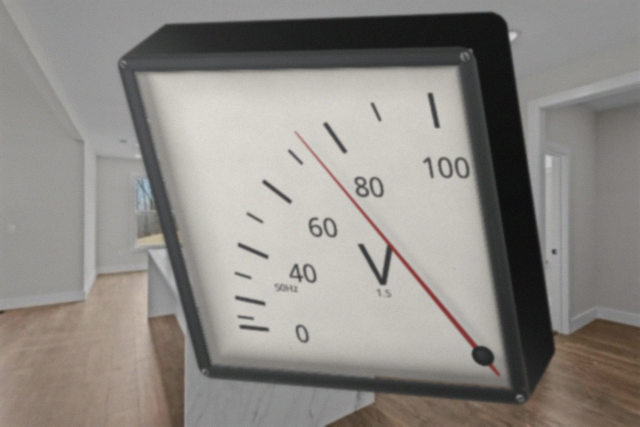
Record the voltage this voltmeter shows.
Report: 75 V
